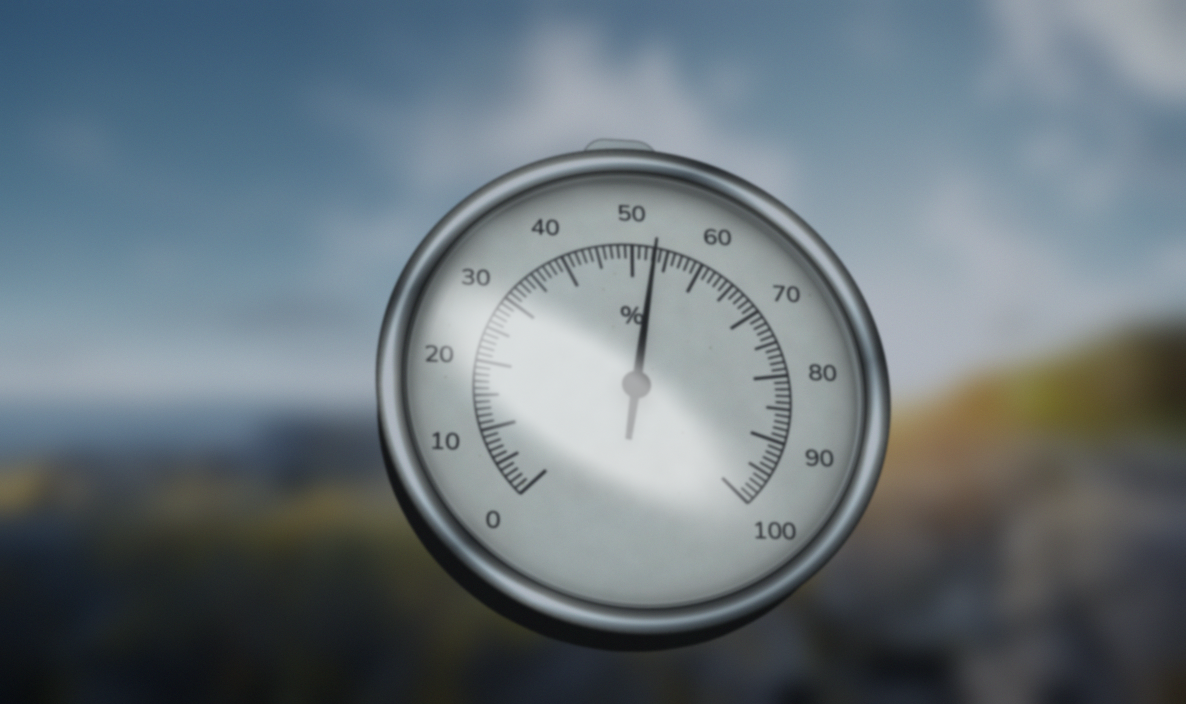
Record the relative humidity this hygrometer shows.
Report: 53 %
